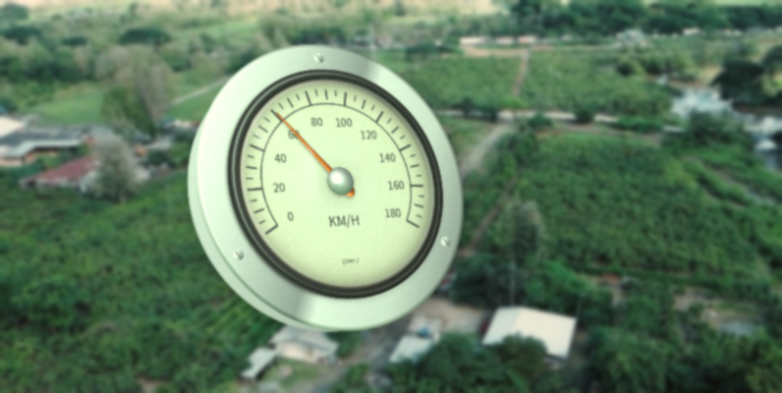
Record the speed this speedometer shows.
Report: 60 km/h
